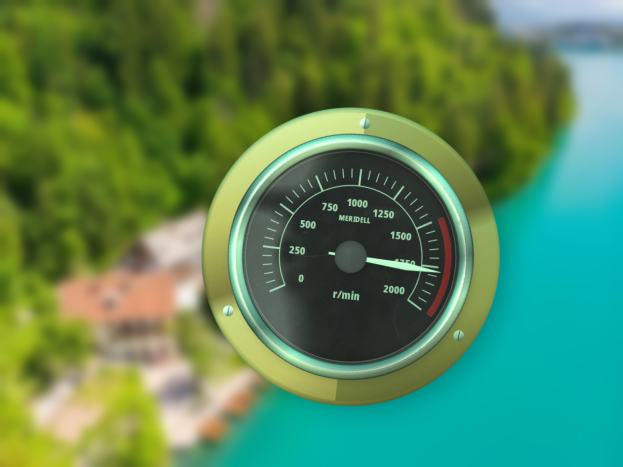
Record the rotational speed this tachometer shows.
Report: 1775 rpm
